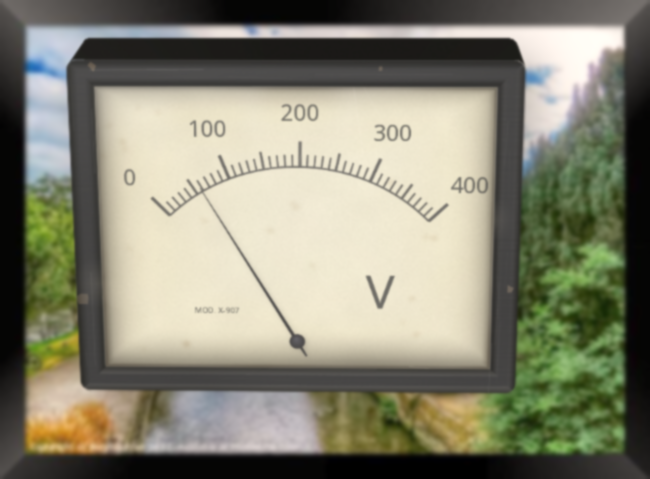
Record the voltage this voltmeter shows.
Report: 60 V
